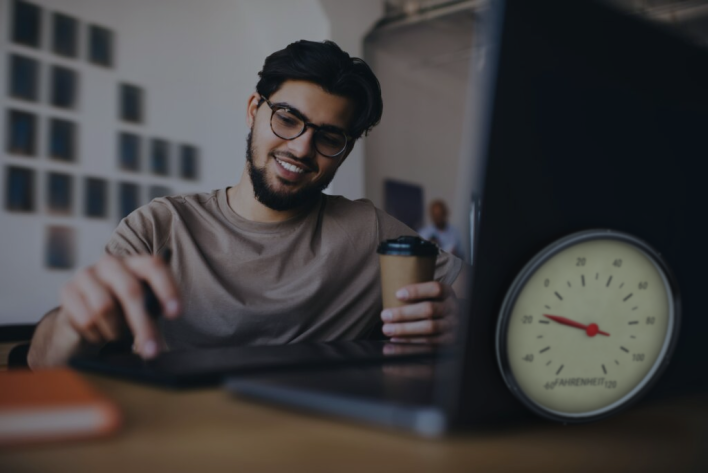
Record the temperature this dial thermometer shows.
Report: -15 °F
